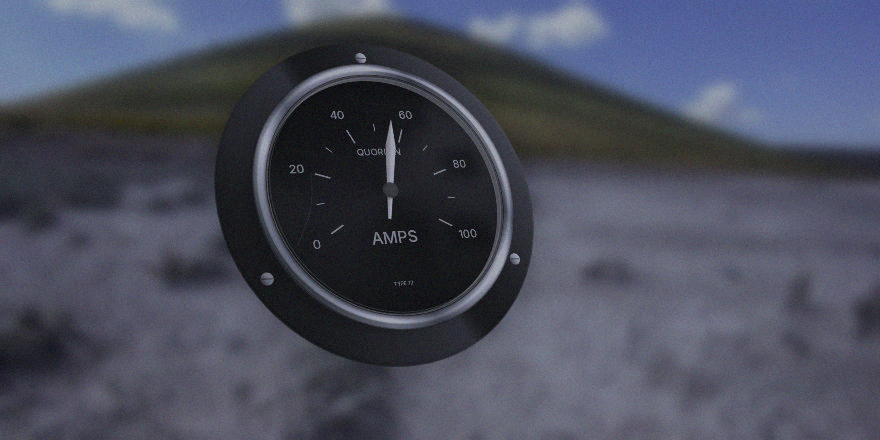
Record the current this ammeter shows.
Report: 55 A
